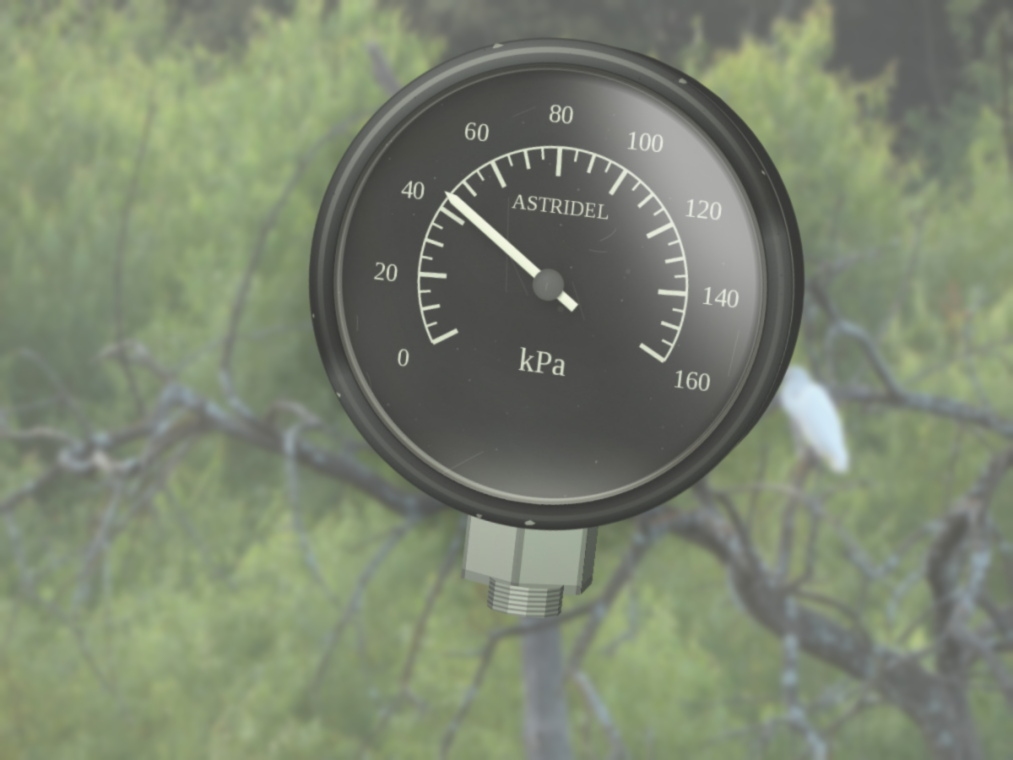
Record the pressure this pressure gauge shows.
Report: 45 kPa
